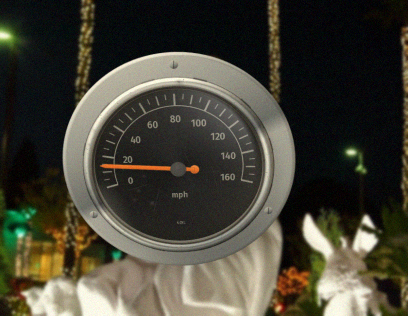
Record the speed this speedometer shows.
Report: 15 mph
